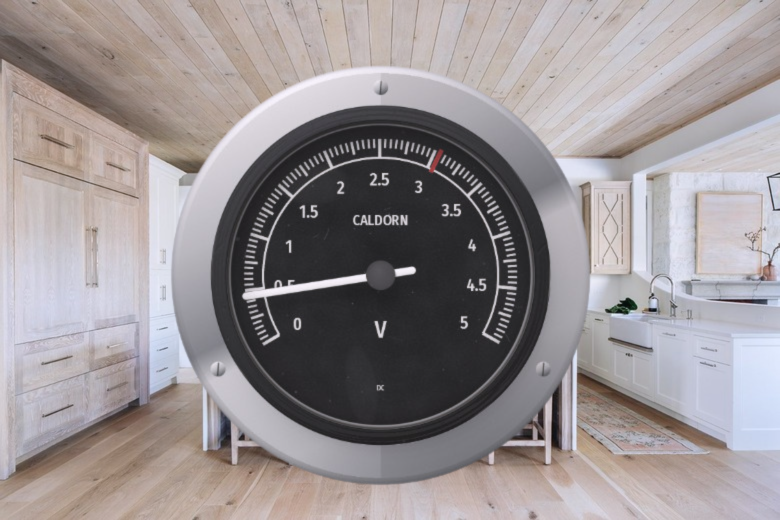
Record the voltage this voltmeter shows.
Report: 0.45 V
